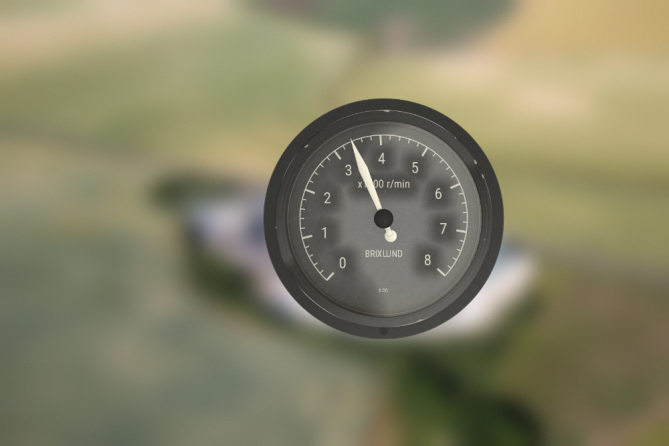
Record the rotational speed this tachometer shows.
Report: 3400 rpm
